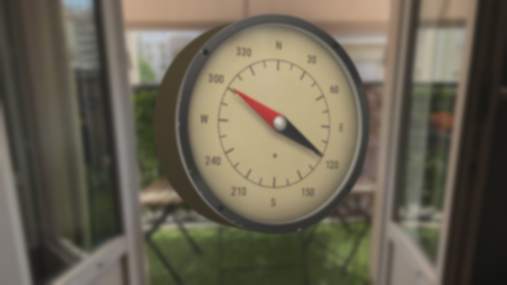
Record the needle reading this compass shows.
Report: 300 °
